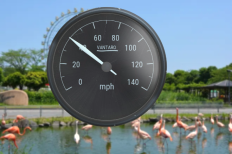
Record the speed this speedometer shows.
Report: 40 mph
